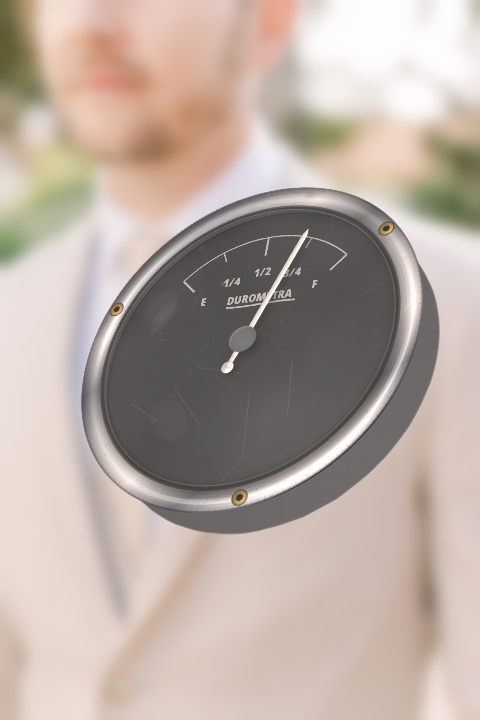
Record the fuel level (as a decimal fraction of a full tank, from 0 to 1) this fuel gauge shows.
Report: 0.75
